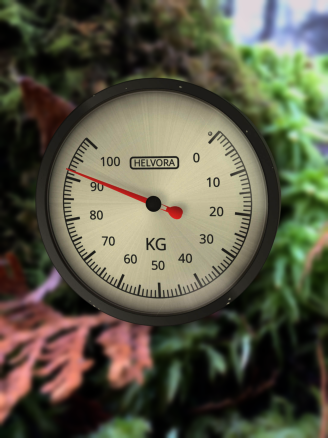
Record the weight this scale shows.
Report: 92 kg
